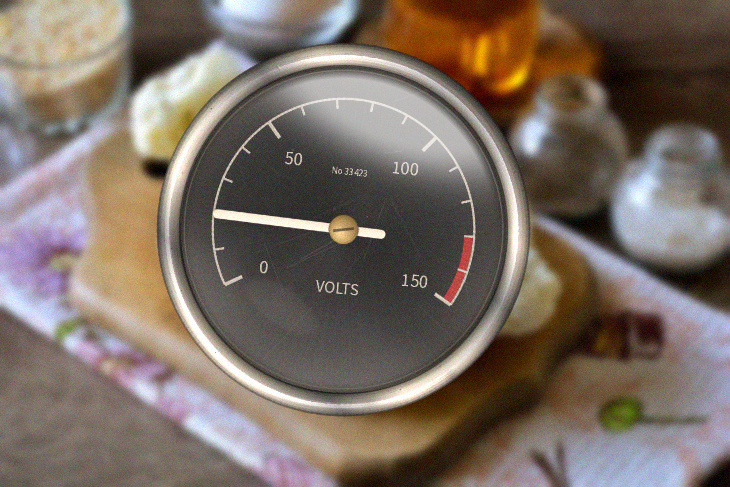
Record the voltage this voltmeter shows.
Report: 20 V
